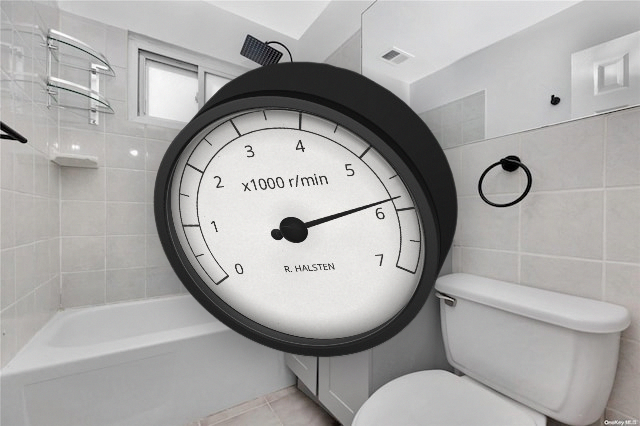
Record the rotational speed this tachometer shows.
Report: 5750 rpm
